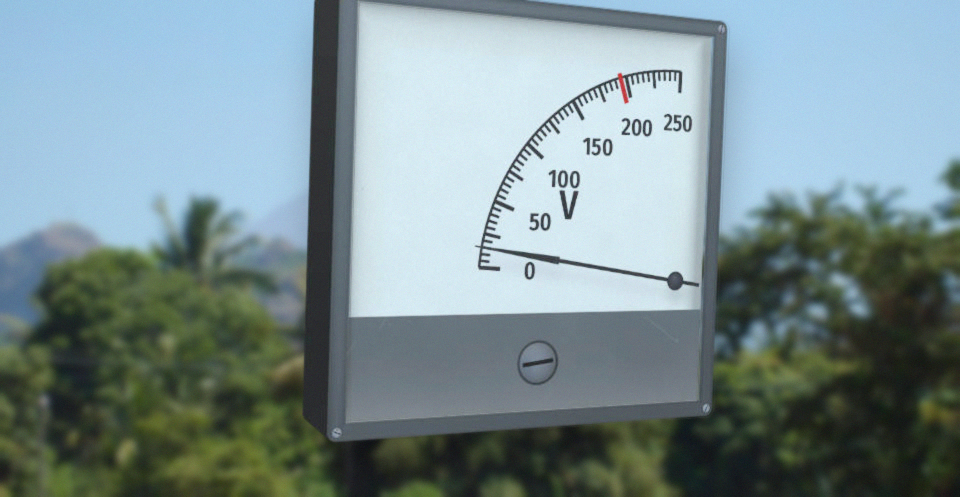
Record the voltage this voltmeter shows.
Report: 15 V
